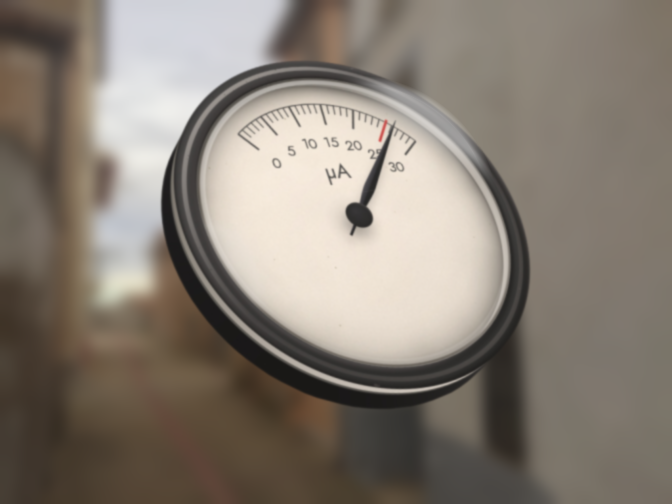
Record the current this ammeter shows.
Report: 26 µA
